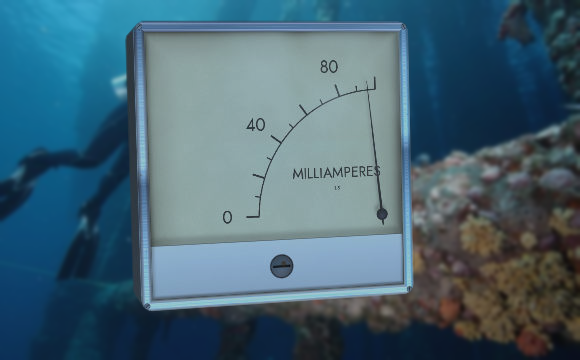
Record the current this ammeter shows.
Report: 95 mA
